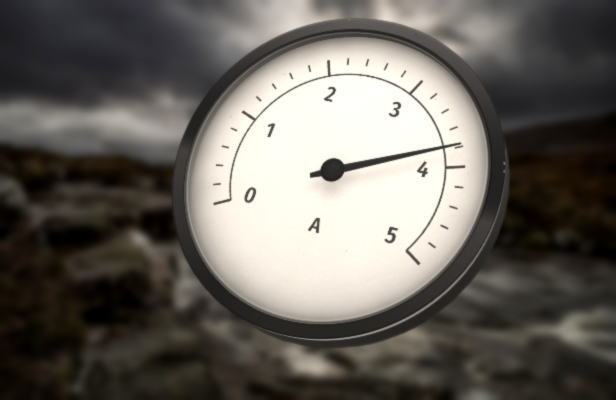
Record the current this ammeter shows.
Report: 3.8 A
